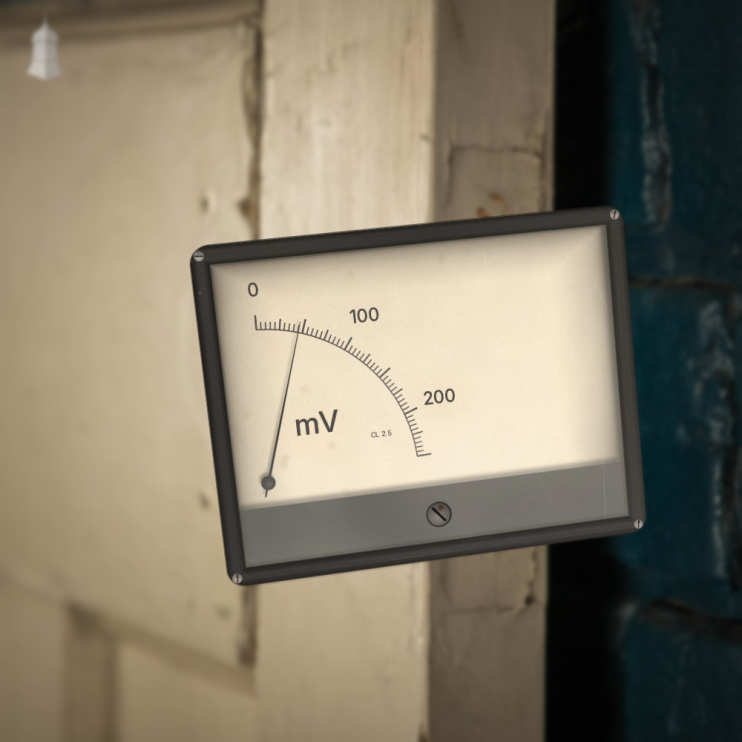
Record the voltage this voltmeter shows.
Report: 45 mV
